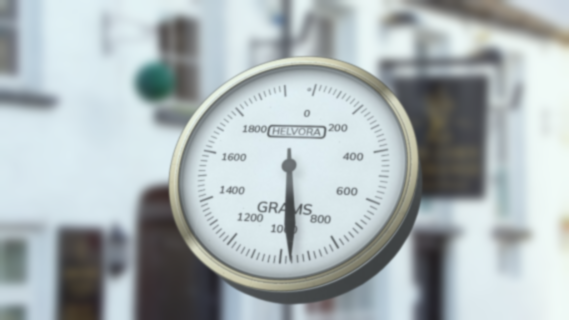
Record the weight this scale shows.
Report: 960 g
